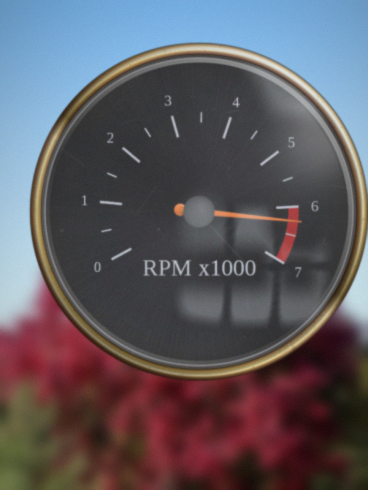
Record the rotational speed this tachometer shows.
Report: 6250 rpm
